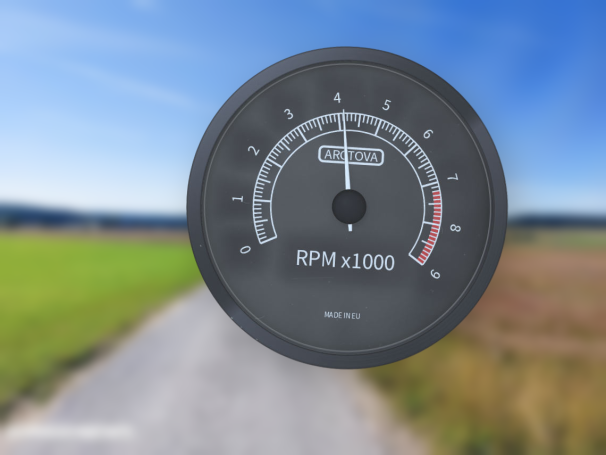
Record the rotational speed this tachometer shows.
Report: 4100 rpm
